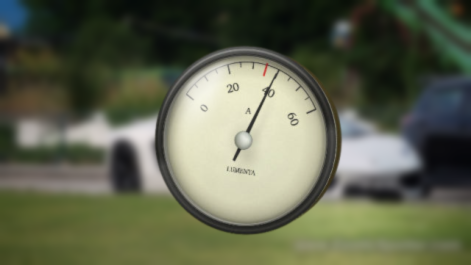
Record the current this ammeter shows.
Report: 40 A
